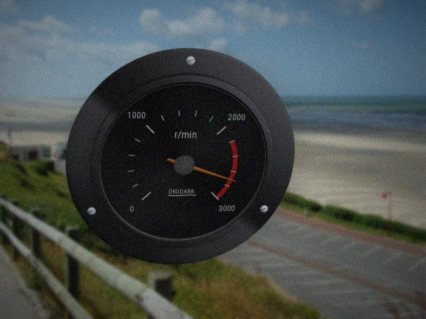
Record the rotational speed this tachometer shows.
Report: 2700 rpm
